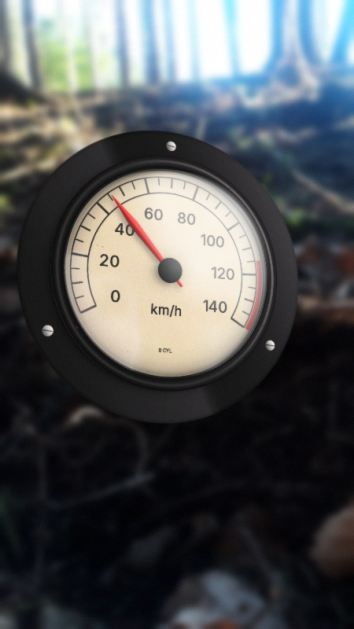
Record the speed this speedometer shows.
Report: 45 km/h
